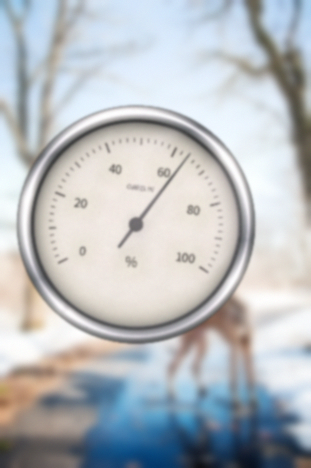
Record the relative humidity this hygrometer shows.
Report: 64 %
